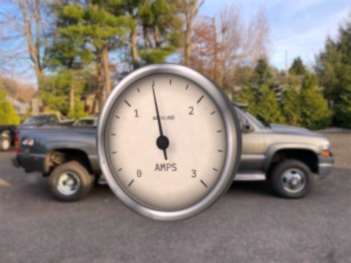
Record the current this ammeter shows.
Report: 1.4 A
